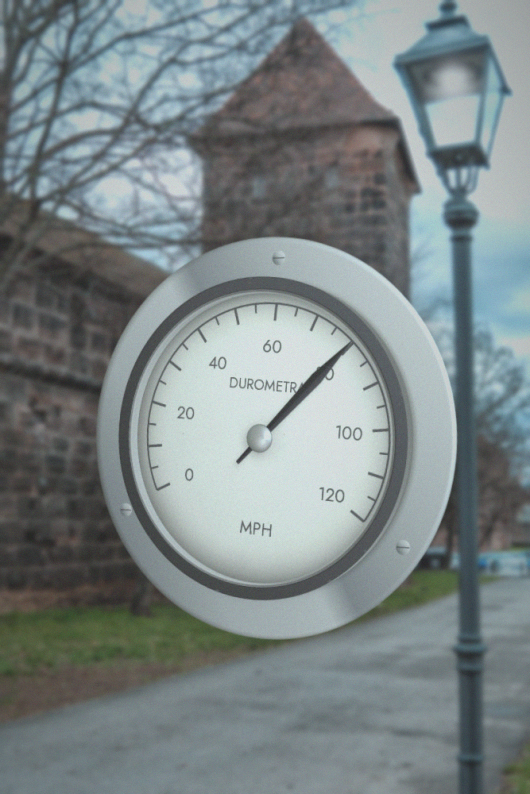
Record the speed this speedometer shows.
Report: 80 mph
